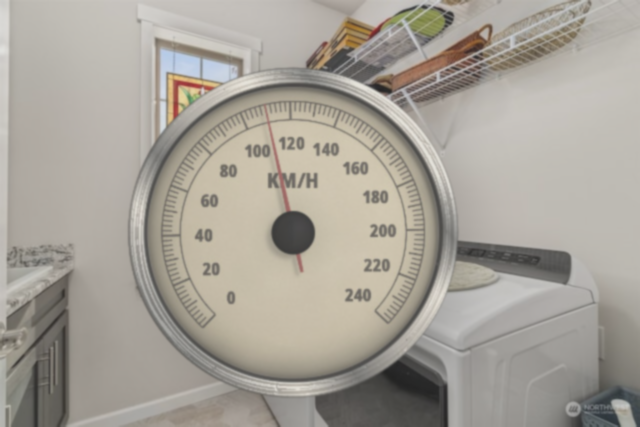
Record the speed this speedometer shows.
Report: 110 km/h
